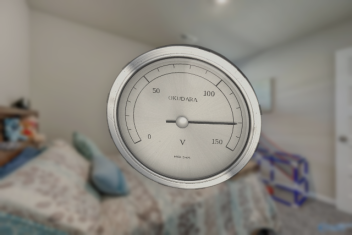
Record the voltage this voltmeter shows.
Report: 130 V
